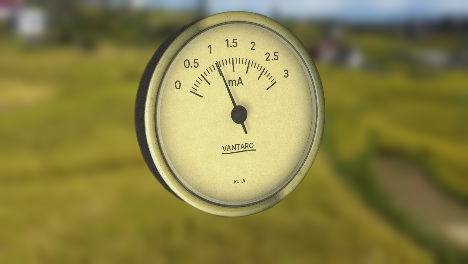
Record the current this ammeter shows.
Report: 1 mA
